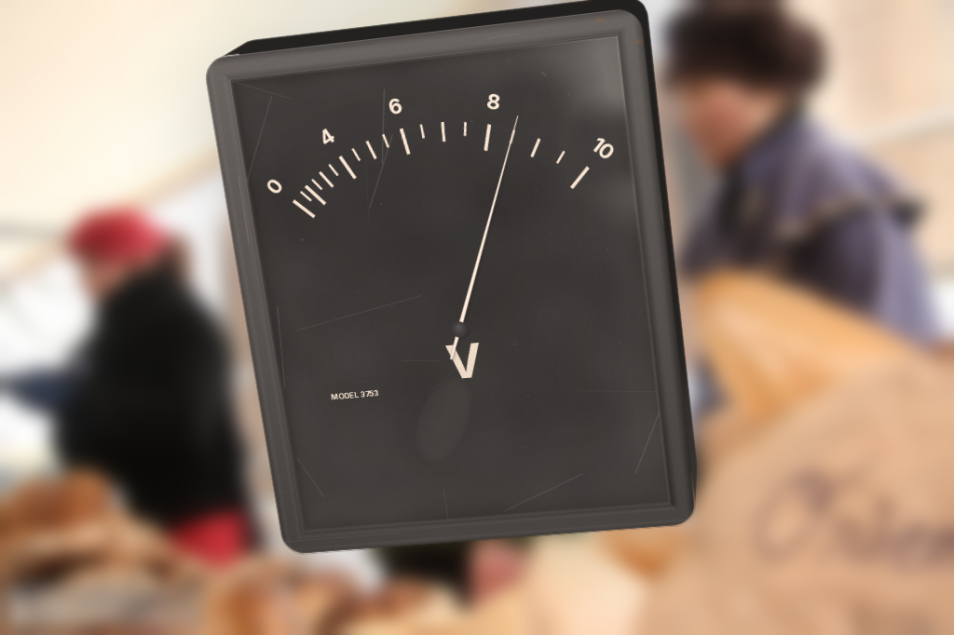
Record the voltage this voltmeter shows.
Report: 8.5 V
